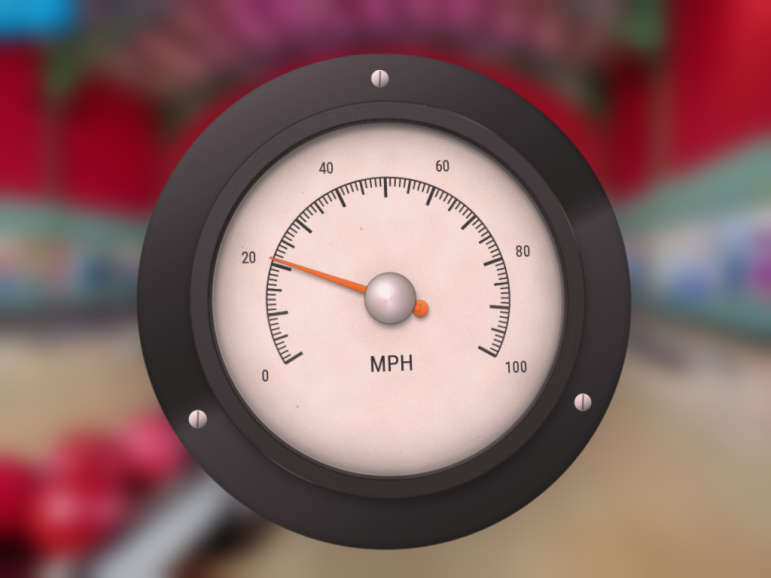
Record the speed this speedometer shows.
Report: 21 mph
